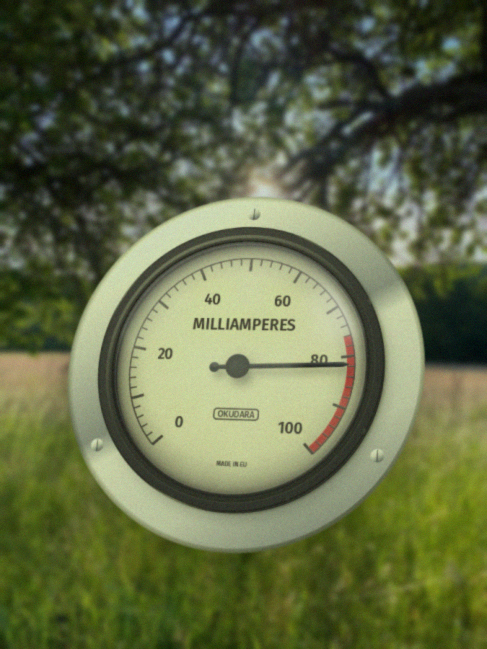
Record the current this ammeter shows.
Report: 82 mA
